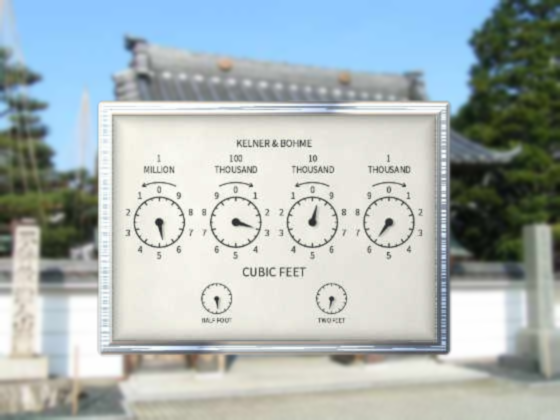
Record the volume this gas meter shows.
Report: 529600 ft³
